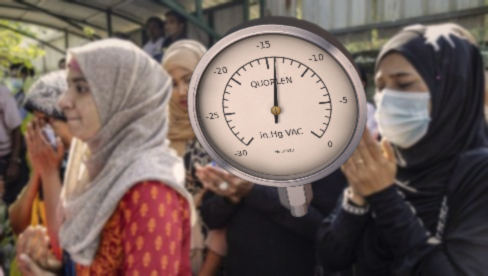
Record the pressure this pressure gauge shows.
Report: -14 inHg
